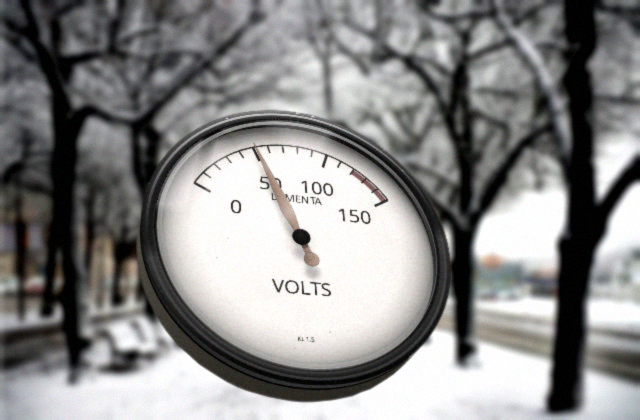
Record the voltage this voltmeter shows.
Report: 50 V
